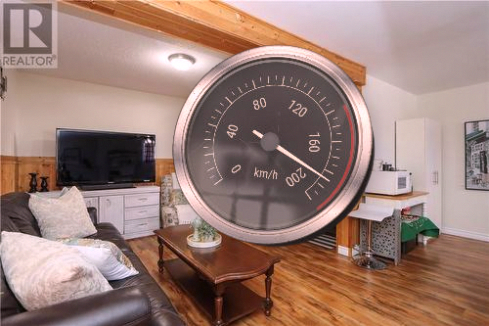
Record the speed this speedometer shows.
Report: 185 km/h
